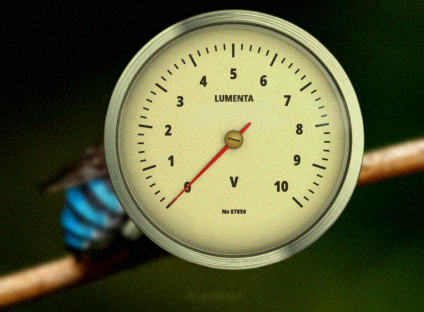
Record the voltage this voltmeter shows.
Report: 0 V
